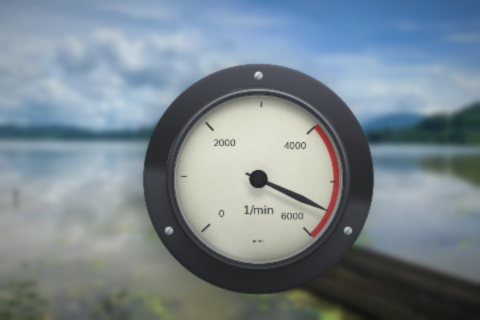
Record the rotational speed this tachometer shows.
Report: 5500 rpm
